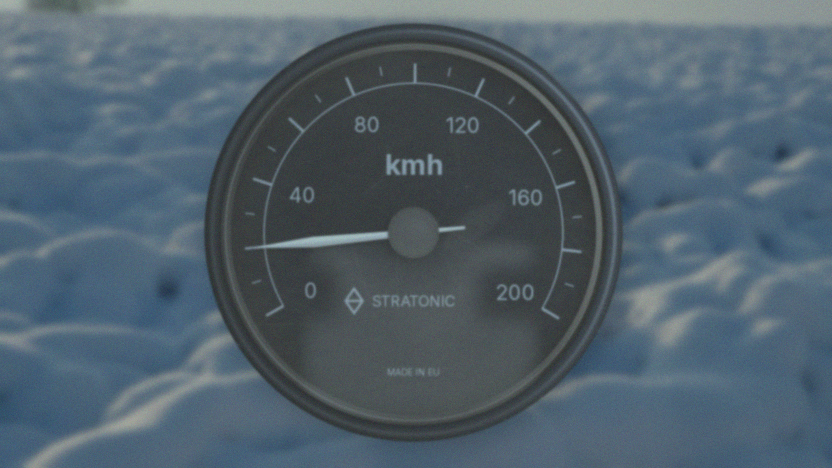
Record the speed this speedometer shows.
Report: 20 km/h
